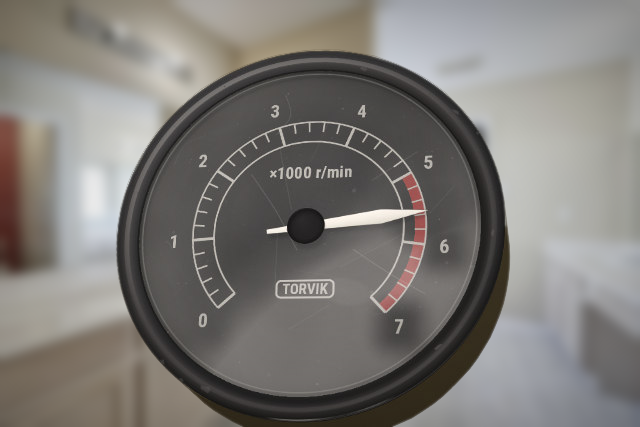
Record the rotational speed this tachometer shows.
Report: 5600 rpm
